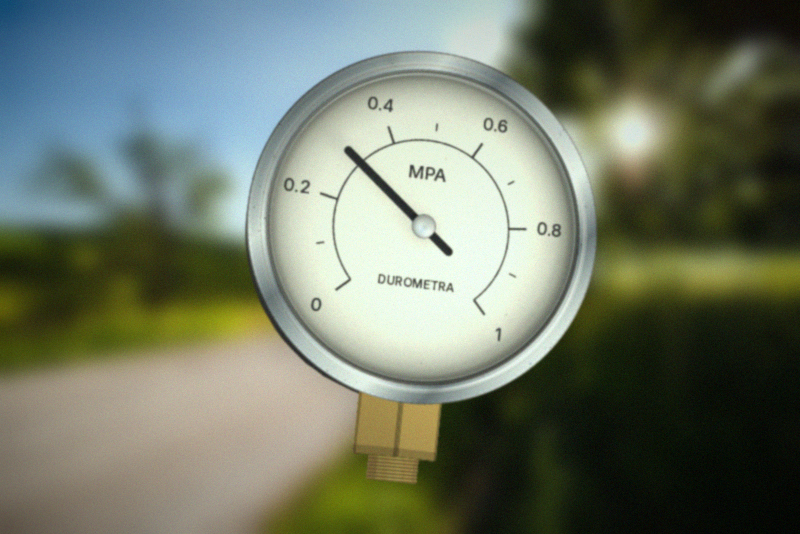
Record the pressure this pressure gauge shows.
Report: 0.3 MPa
